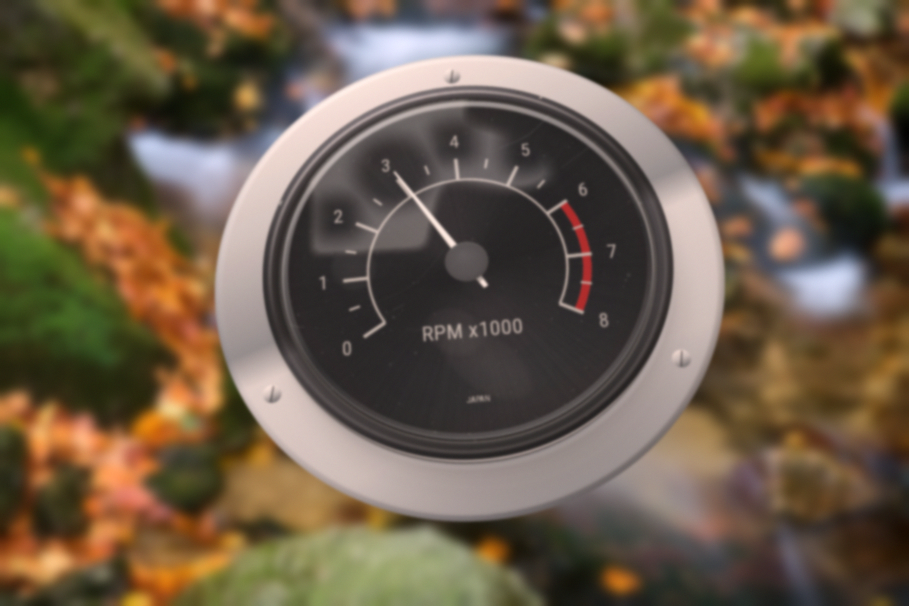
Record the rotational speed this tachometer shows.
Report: 3000 rpm
